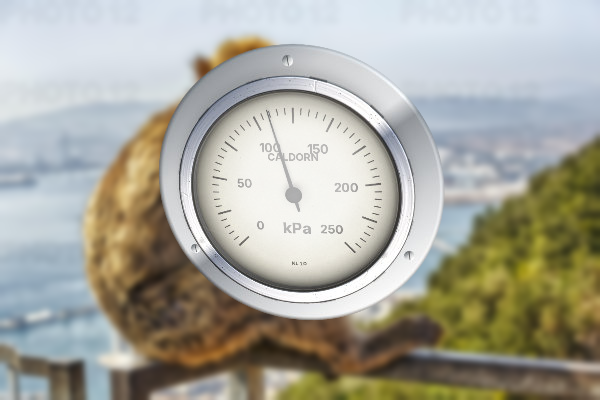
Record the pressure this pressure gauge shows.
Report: 110 kPa
